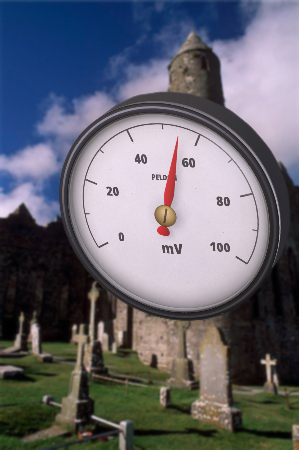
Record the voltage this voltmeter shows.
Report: 55 mV
